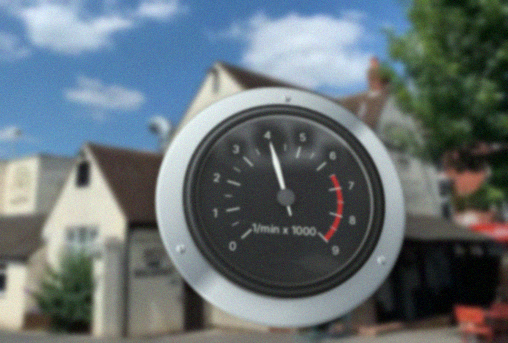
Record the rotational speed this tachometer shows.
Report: 4000 rpm
